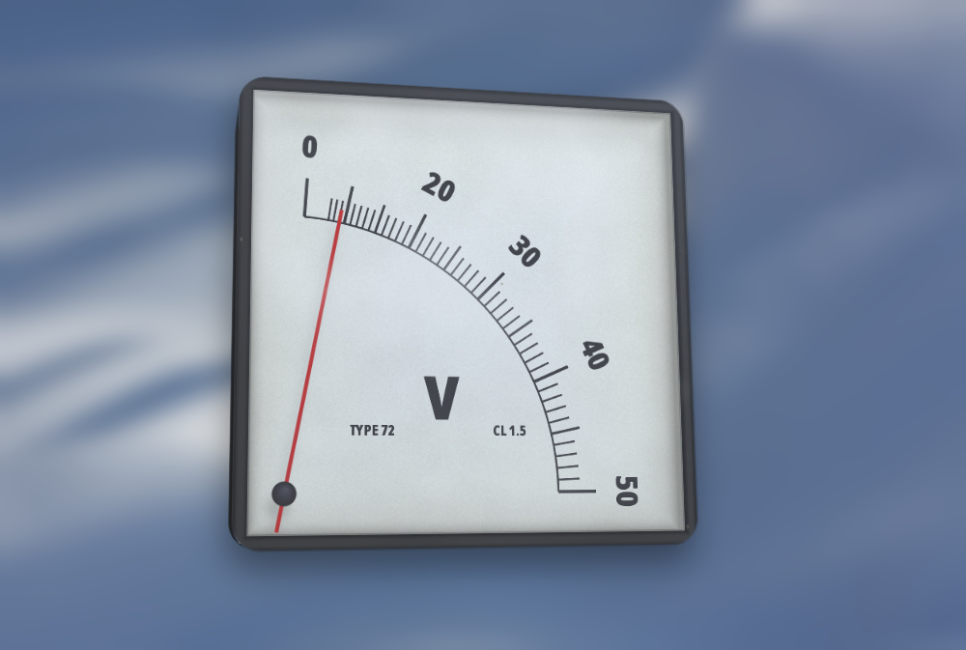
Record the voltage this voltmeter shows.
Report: 9 V
